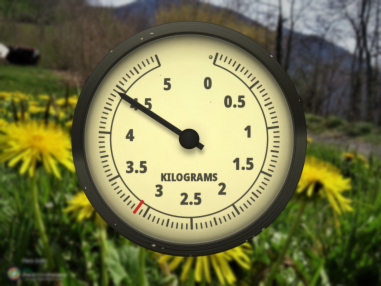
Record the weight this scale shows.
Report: 4.45 kg
